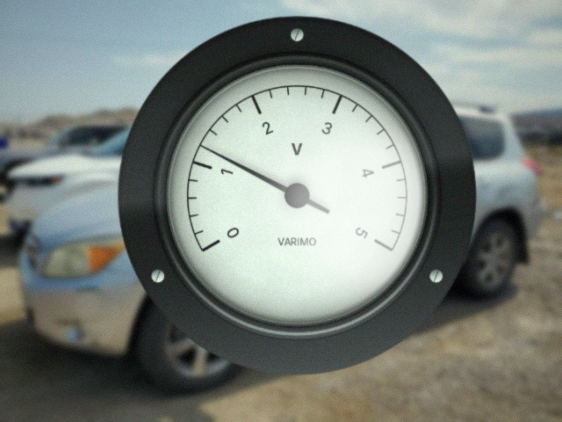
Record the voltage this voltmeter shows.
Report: 1.2 V
